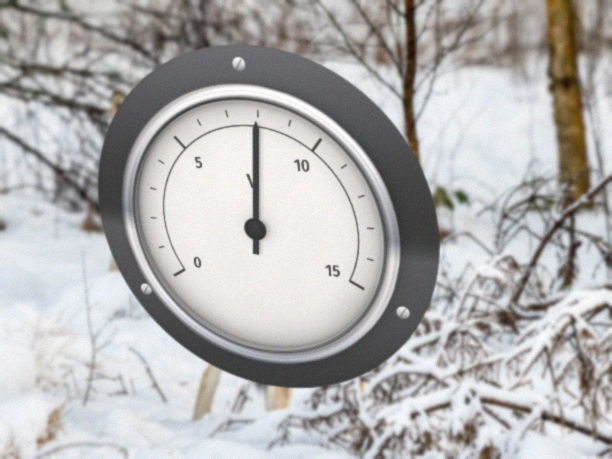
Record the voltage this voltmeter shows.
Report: 8 V
